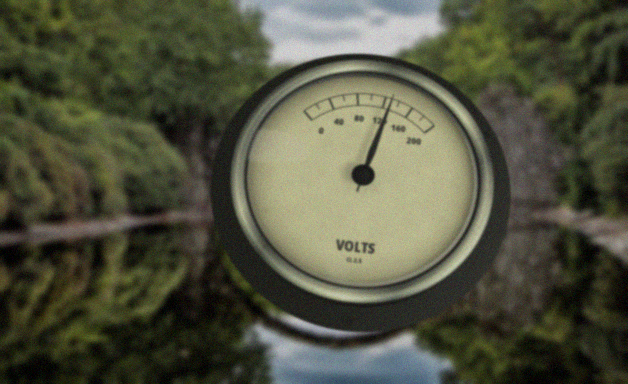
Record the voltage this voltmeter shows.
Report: 130 V
